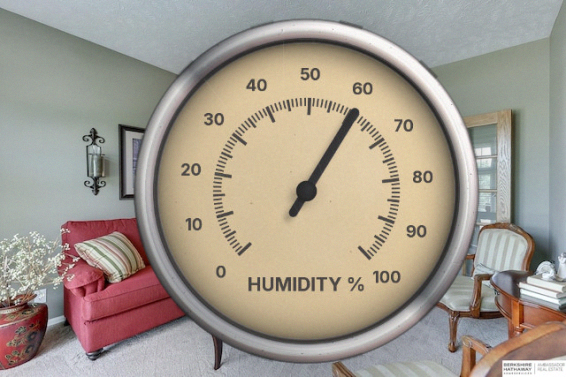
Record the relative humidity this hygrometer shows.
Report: 61 %
